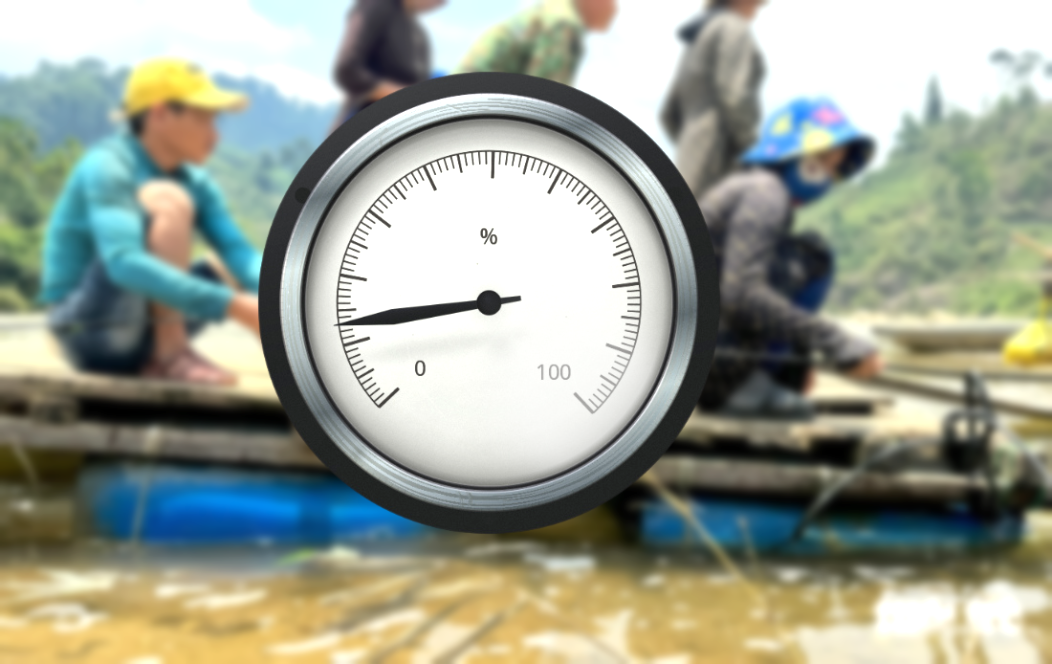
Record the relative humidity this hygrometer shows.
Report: 13 %
